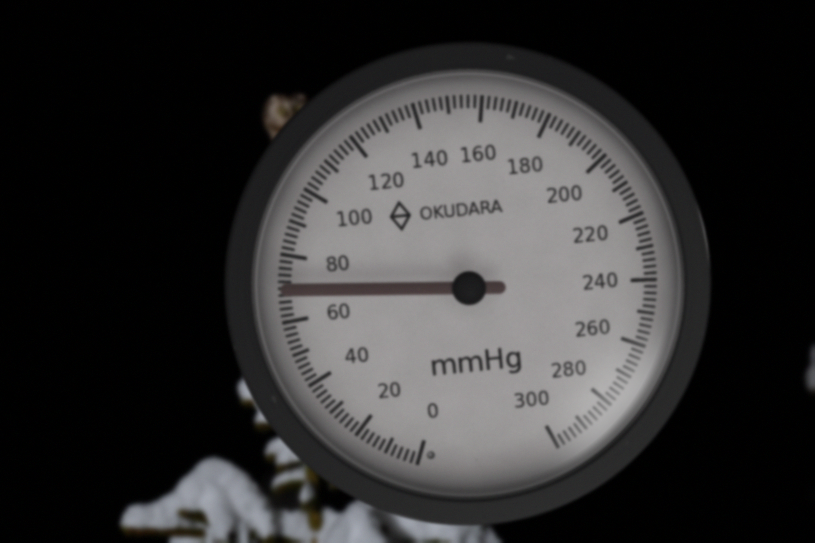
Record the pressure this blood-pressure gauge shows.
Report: 70 mmHg
